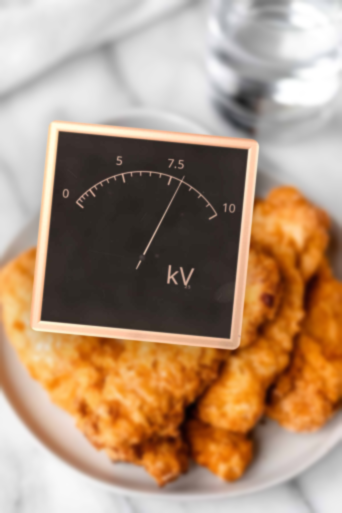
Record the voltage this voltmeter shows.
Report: 8 kV
